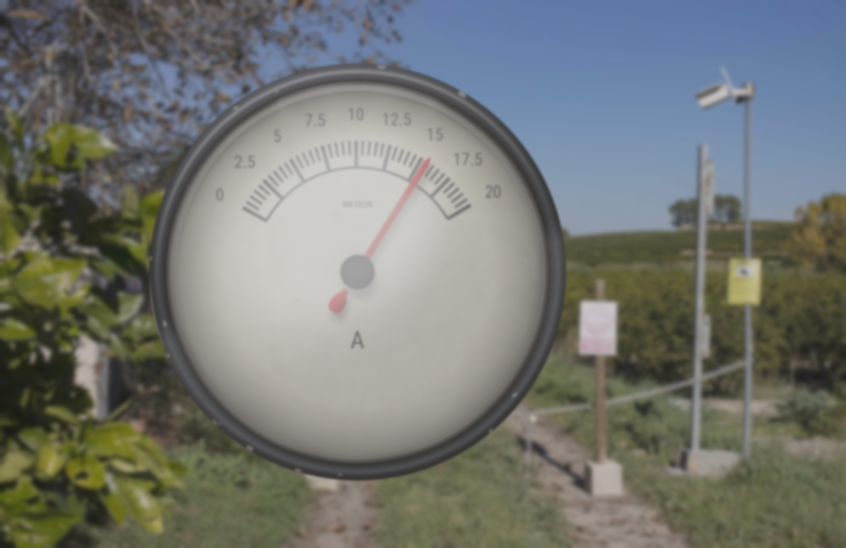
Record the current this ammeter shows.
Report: 15.5 A
